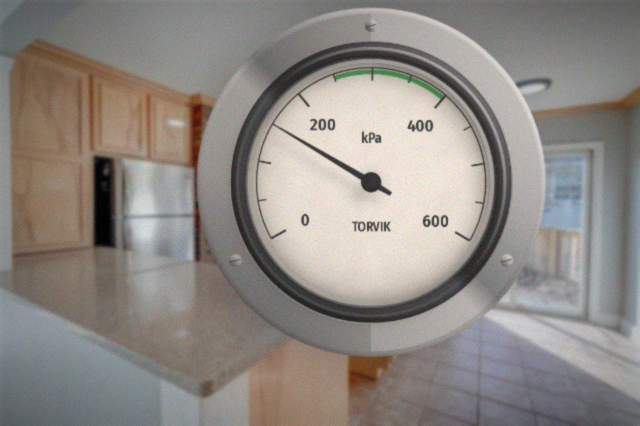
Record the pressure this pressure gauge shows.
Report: 150 kPa
